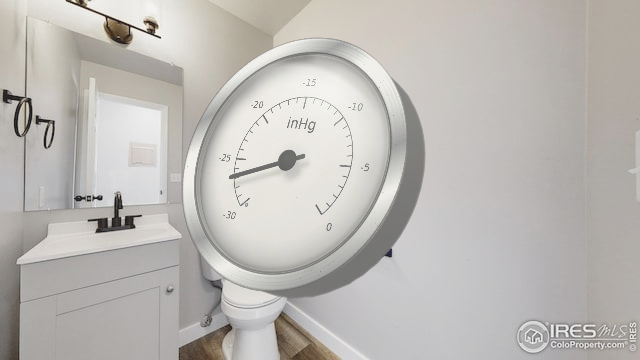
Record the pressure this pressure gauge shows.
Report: -27 inHg
